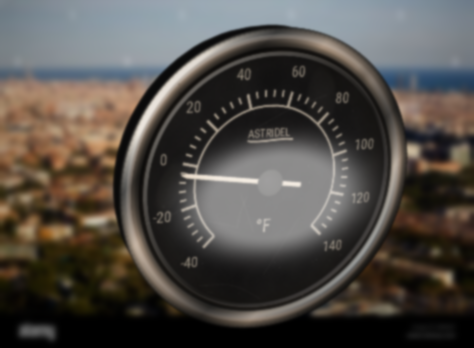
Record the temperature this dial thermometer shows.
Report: -4 °F
